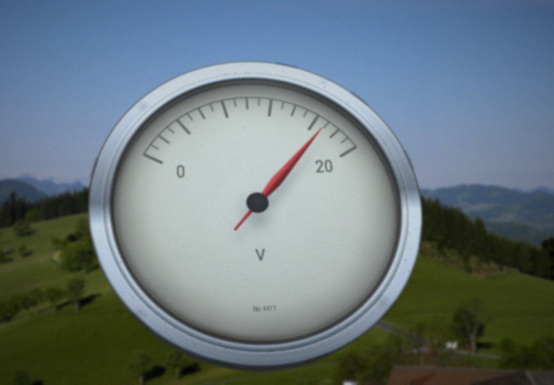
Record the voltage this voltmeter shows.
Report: 17 V
